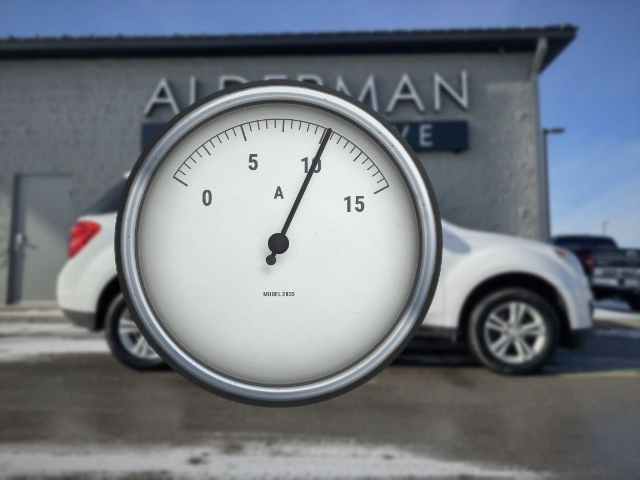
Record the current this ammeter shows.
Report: 10.25 A
